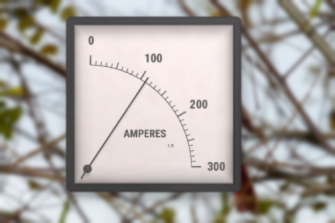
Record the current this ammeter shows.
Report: 110 A
